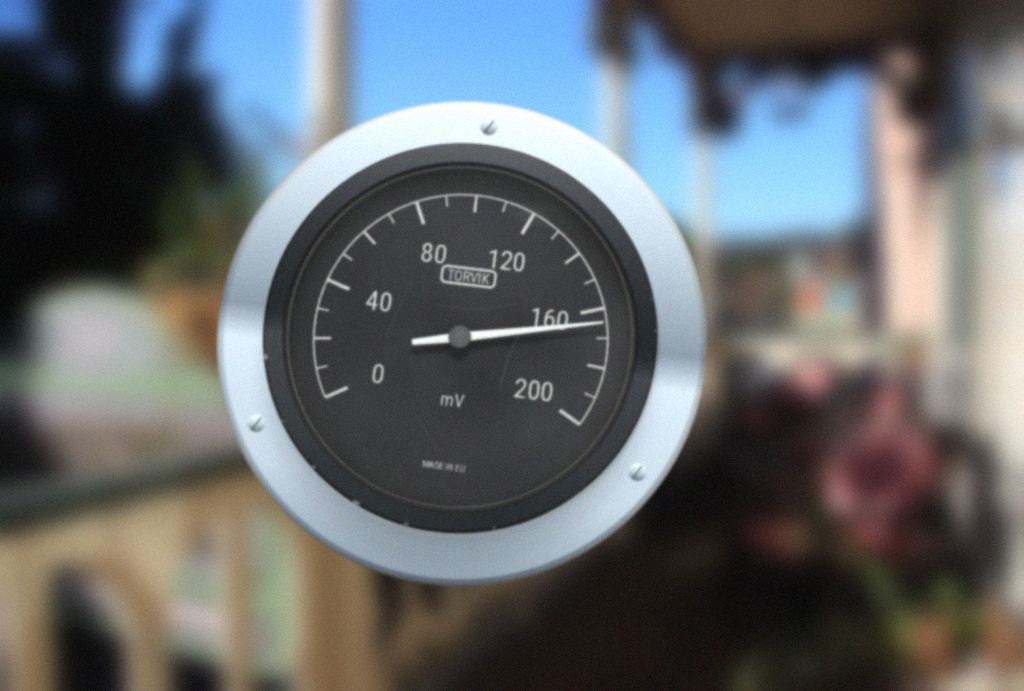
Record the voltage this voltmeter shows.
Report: 165 mV
